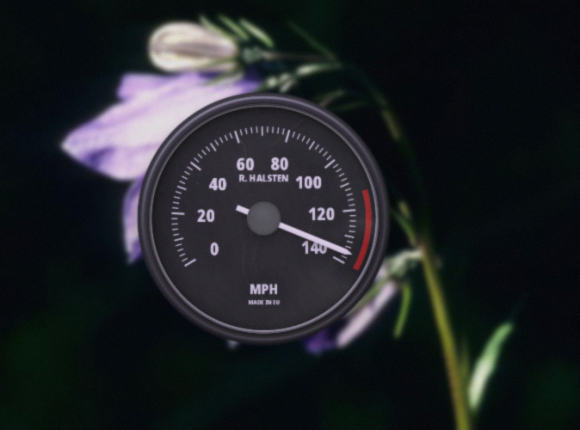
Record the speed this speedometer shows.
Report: 136 mph
